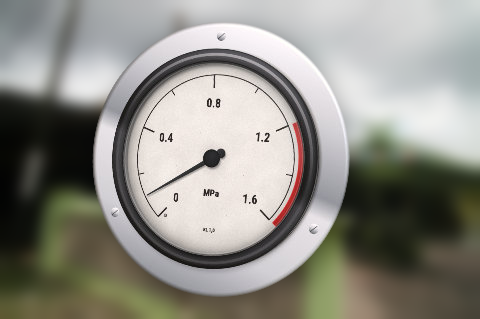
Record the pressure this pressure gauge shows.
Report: 0.1 MPa
